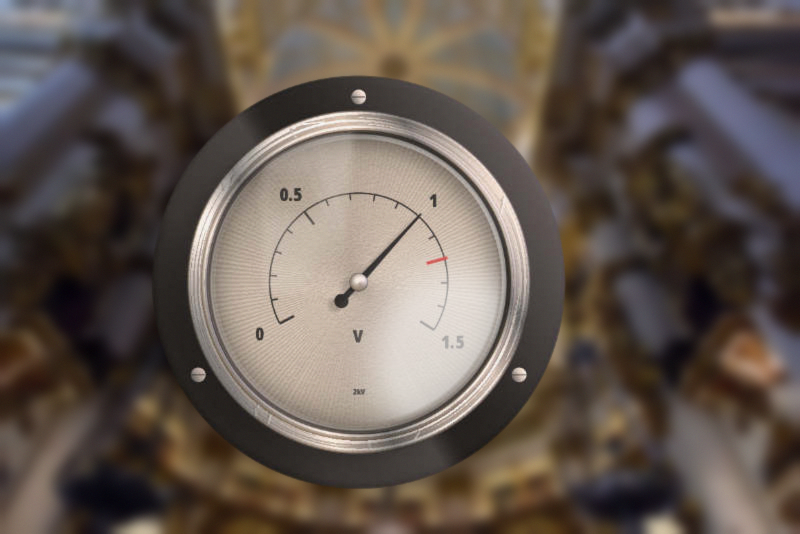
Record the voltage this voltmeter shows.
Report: 1 V
